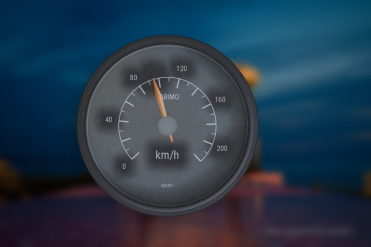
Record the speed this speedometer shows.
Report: 95 km/h
